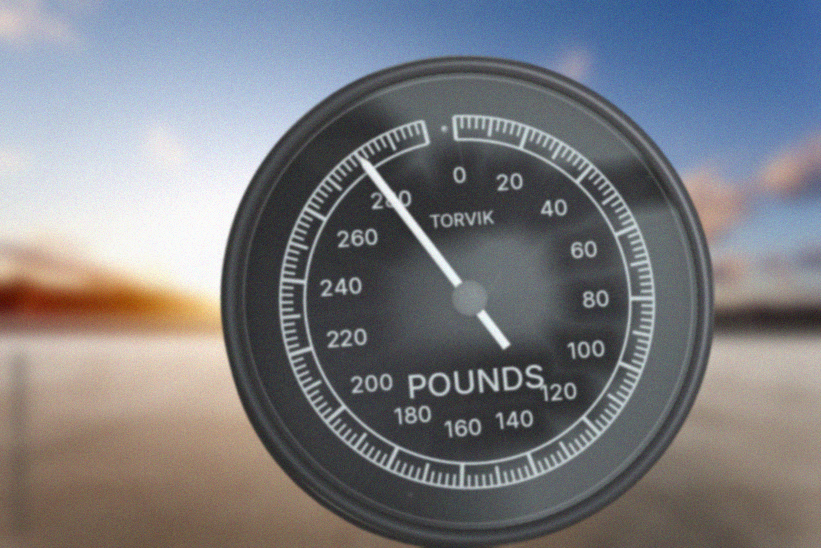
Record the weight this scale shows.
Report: 280 lb
